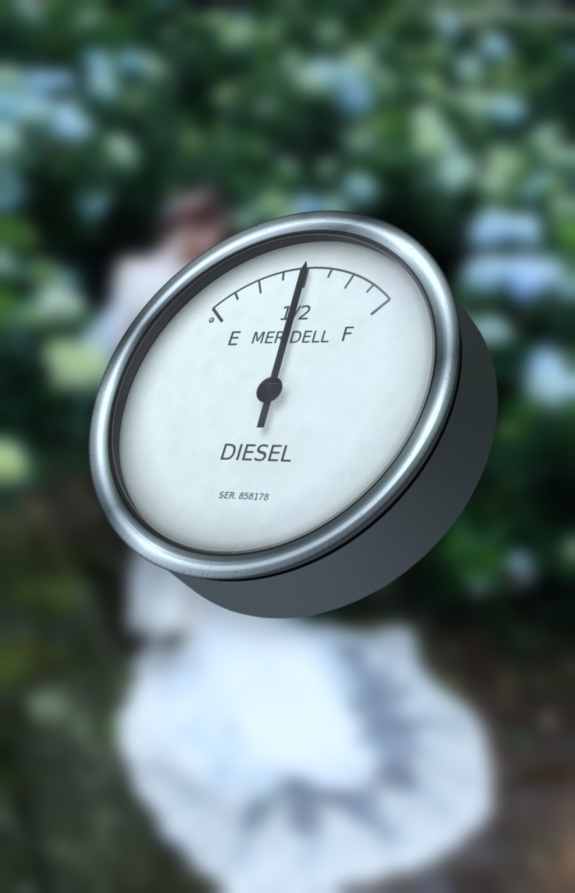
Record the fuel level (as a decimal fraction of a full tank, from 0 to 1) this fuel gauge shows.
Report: 0.5
